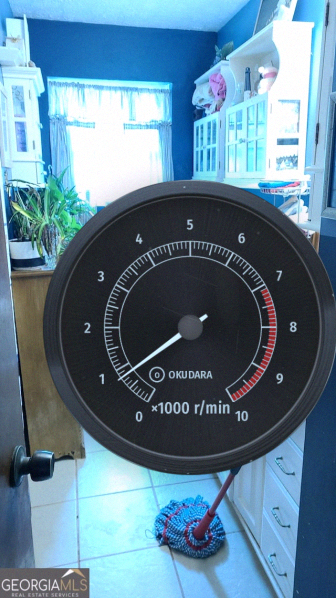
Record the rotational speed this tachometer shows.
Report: 800 rpm
